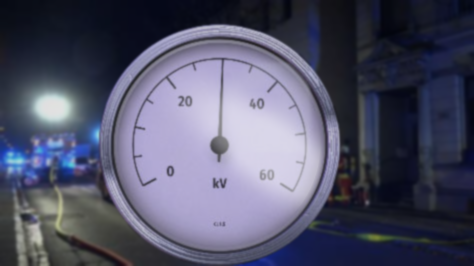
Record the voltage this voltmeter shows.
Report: 30 kV
